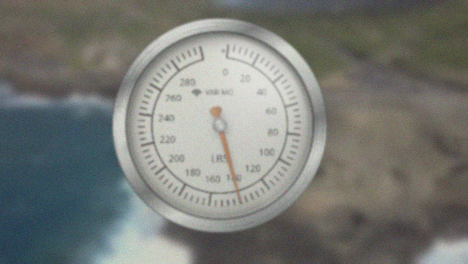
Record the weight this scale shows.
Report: 140 lb
